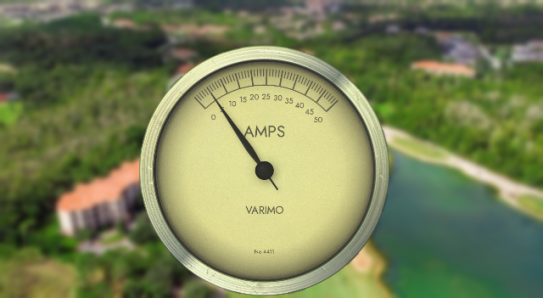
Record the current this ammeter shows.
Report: 5 A
